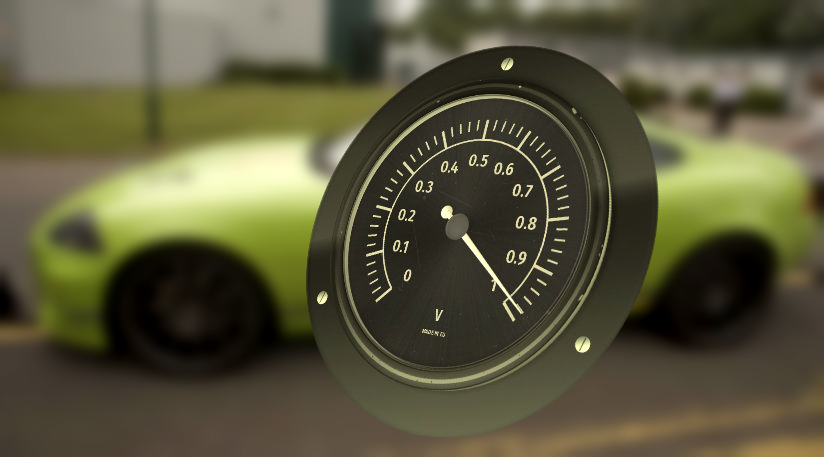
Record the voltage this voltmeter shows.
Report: 0.98 V
